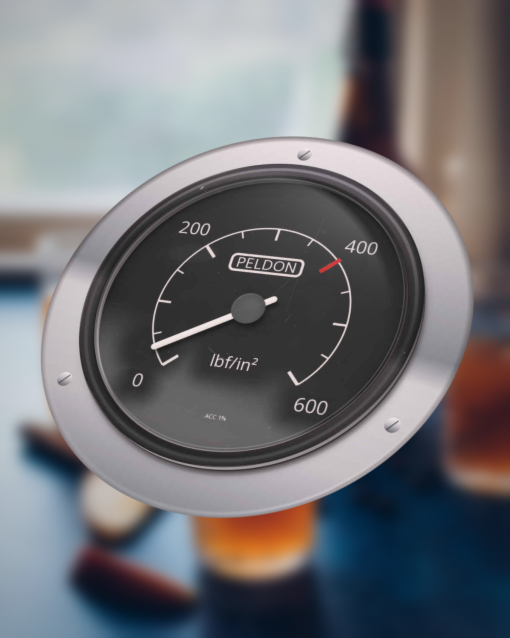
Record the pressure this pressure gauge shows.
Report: 25 psi
